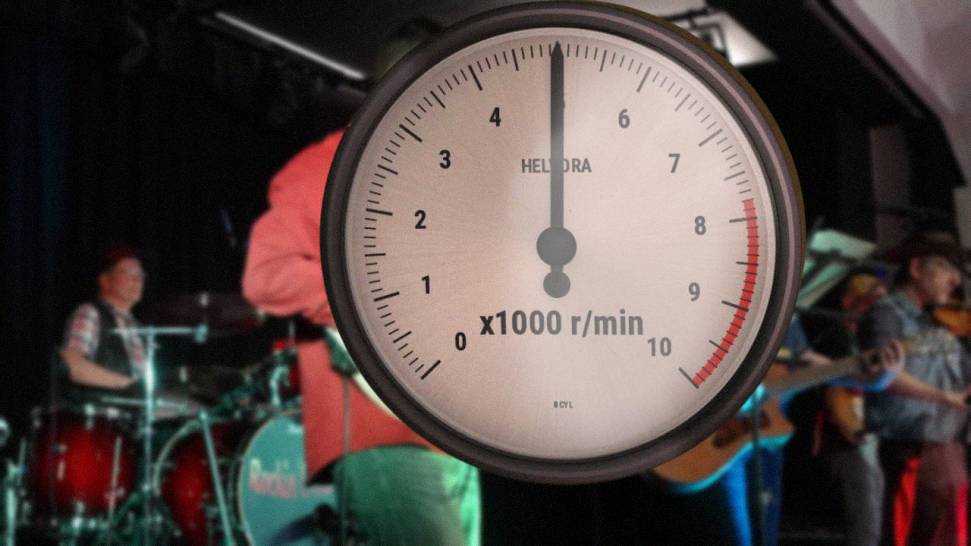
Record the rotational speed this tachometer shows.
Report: 5000 rpm
